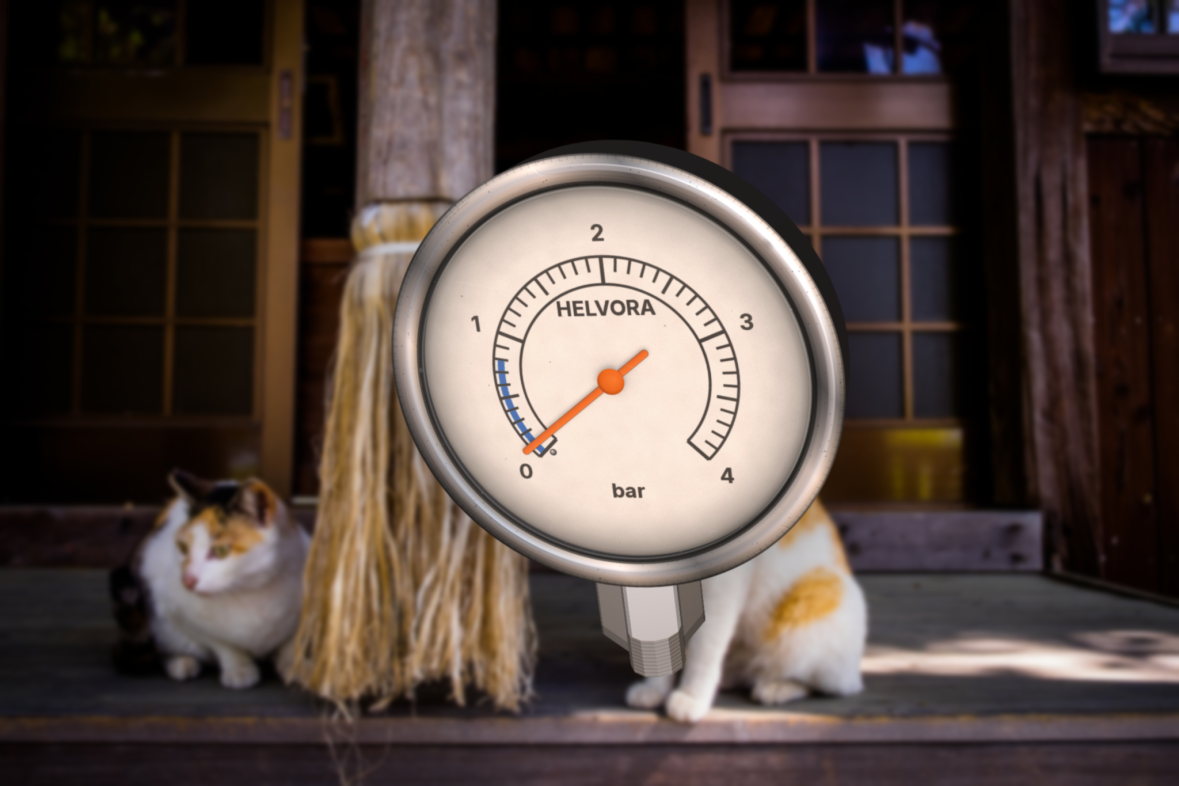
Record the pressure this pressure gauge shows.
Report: 0.1 bar
